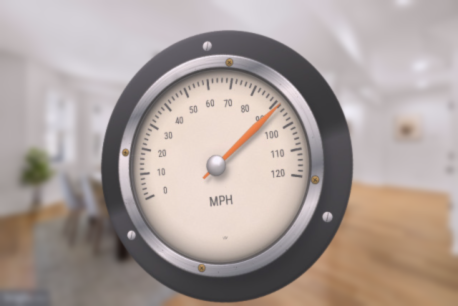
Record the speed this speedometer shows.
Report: 92 mph
